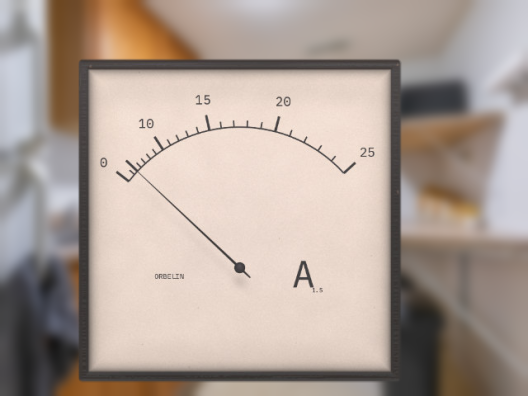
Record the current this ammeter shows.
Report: 5 A
